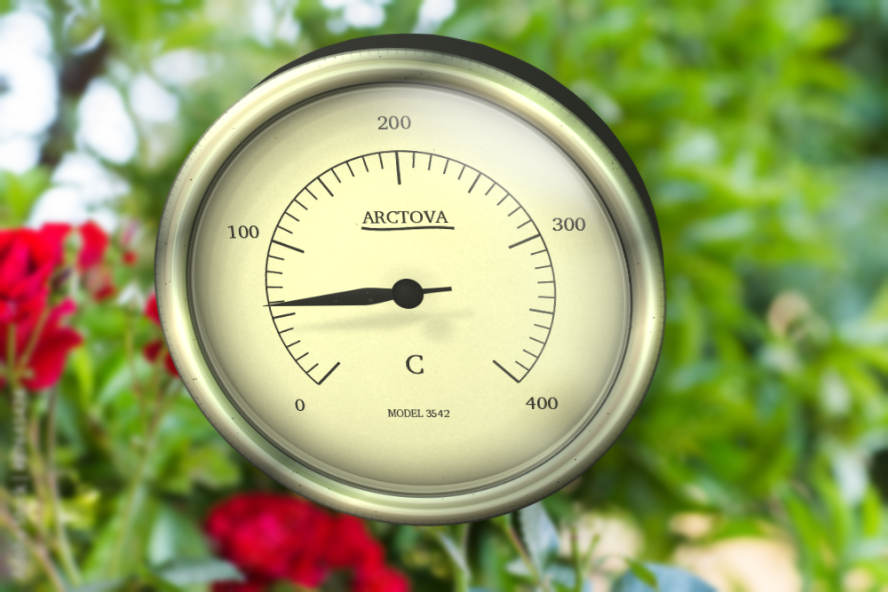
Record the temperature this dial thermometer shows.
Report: 60 °C
